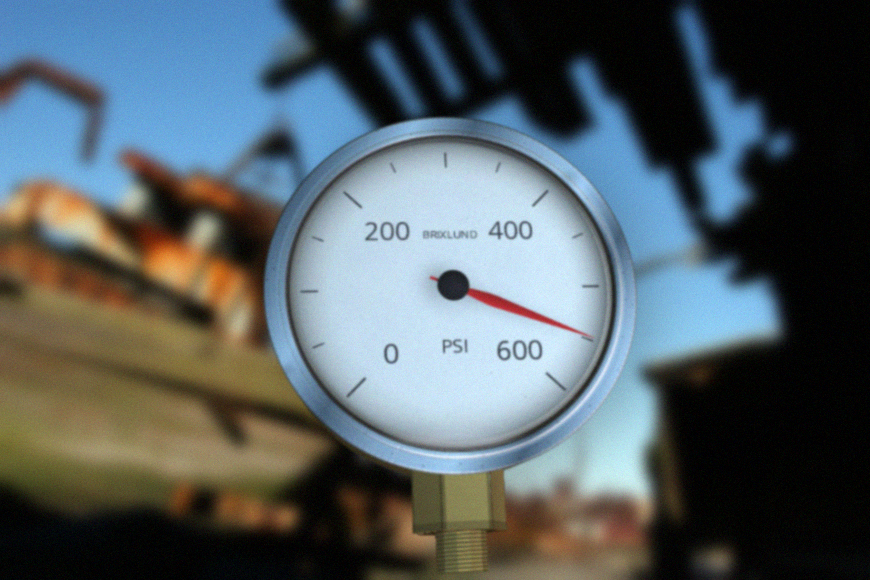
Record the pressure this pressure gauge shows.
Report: 550 psi
